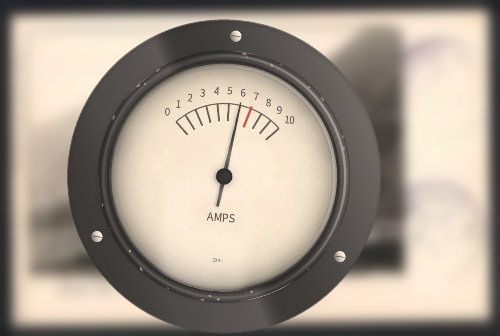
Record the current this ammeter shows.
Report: 6 A
